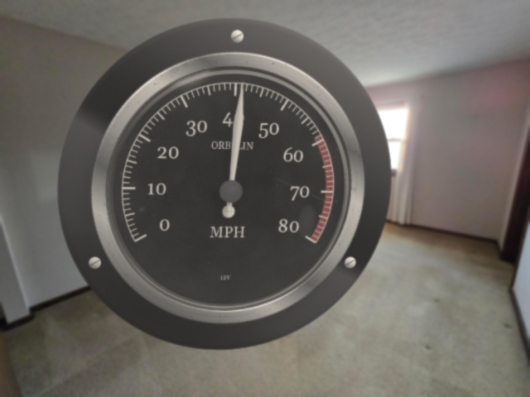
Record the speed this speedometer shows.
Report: 41 mph
